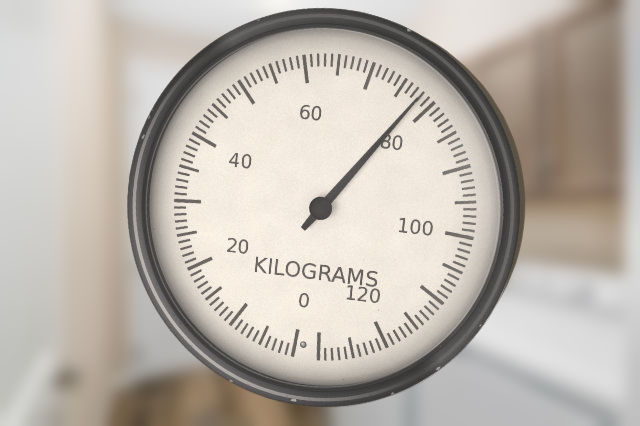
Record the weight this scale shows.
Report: 78 kg
